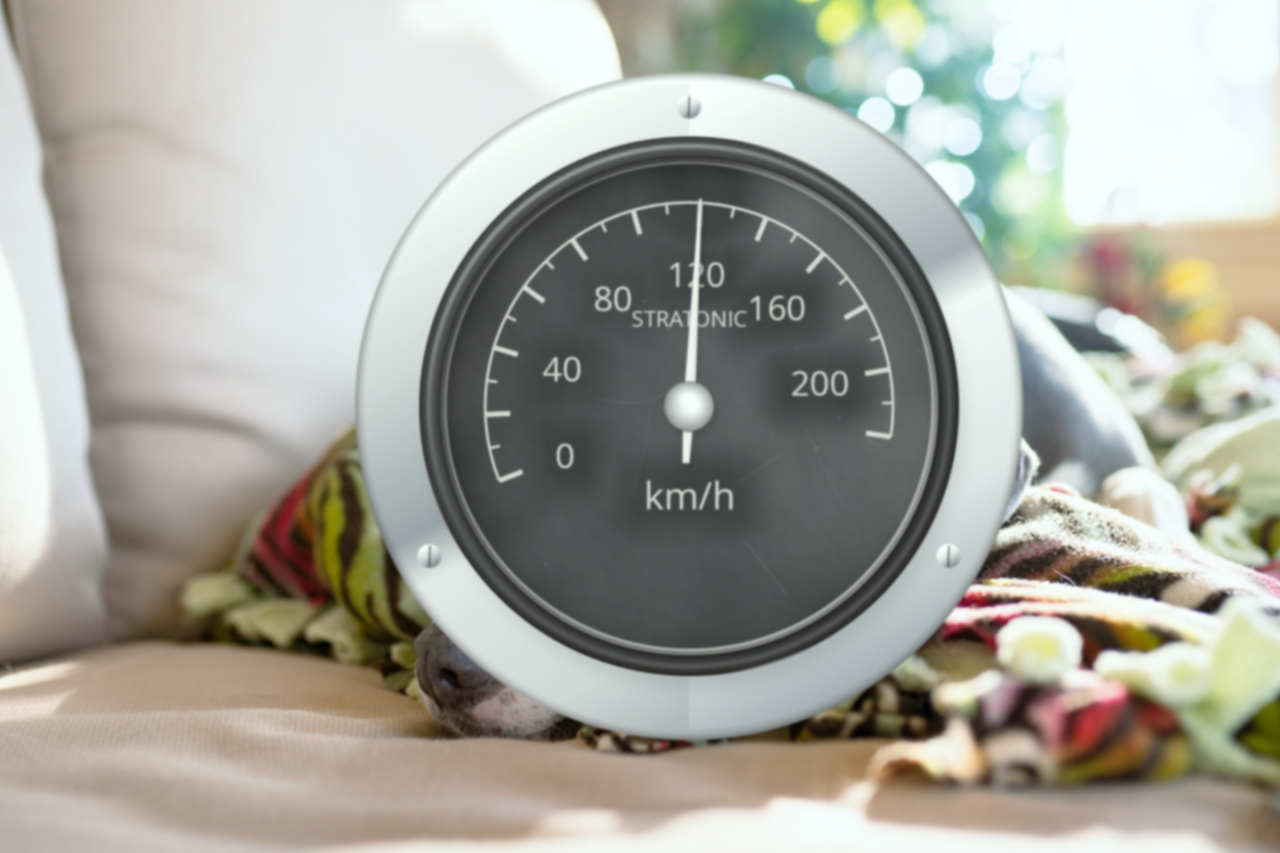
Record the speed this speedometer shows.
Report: 120 km/h
